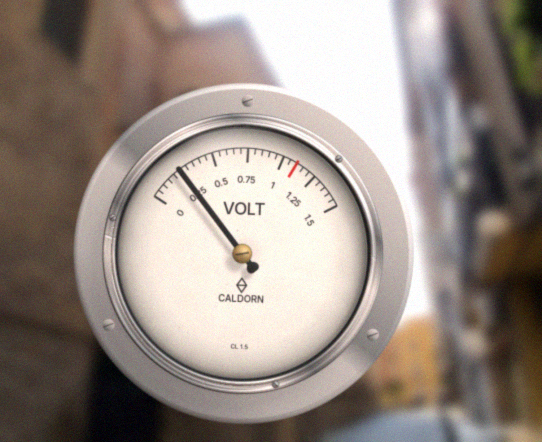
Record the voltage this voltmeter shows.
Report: 0.25 V
